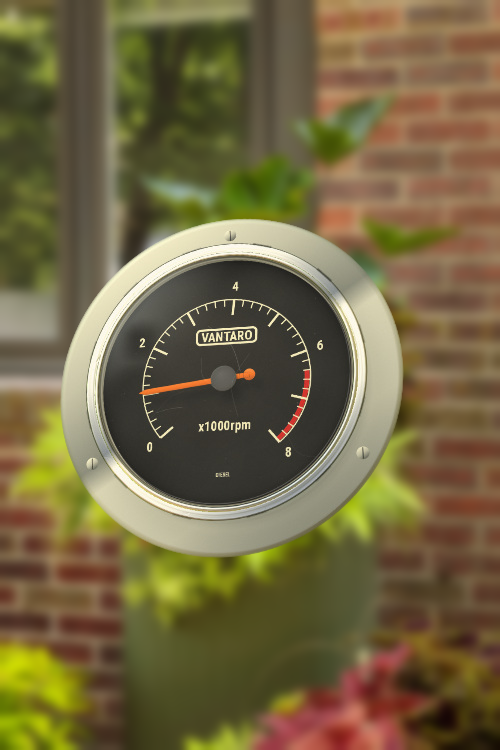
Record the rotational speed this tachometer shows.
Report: 1000 rpm
